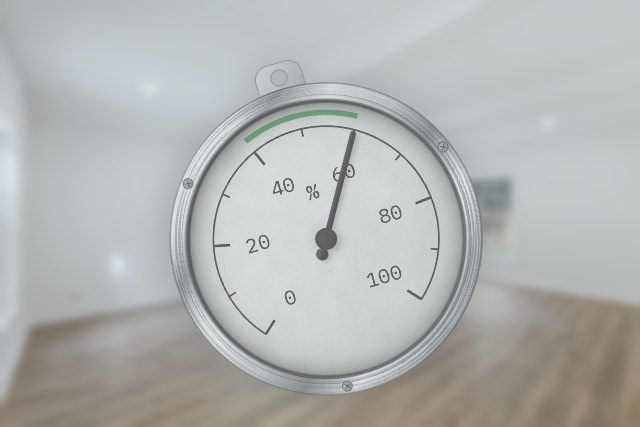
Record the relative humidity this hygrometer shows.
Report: 60 %
